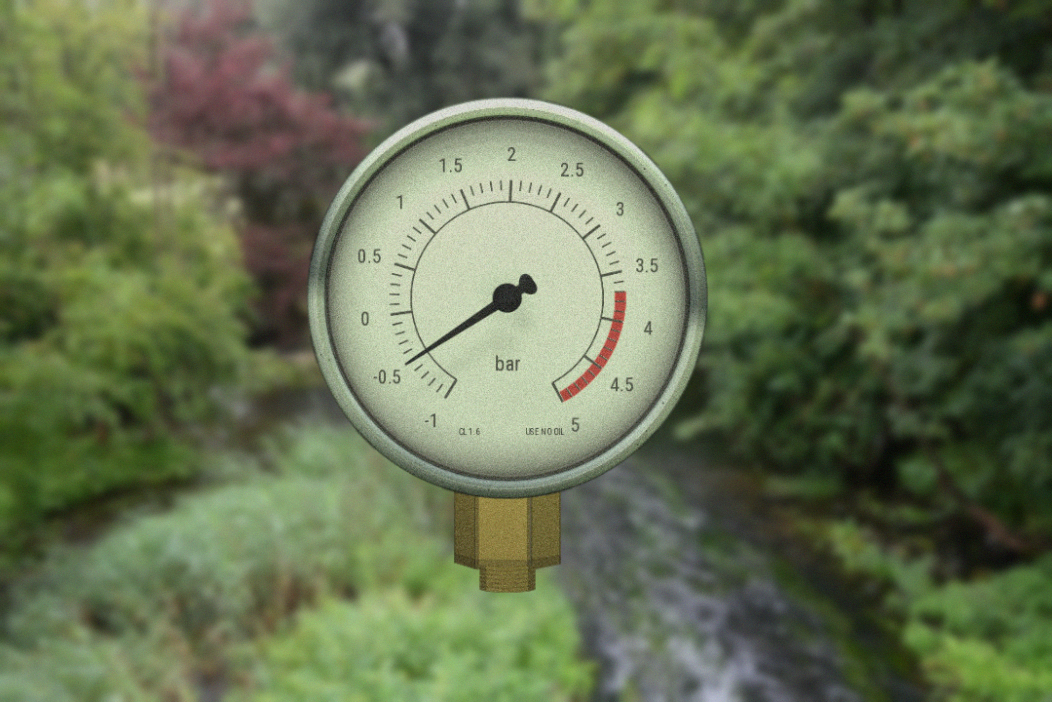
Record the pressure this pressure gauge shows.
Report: -0.5 bar
